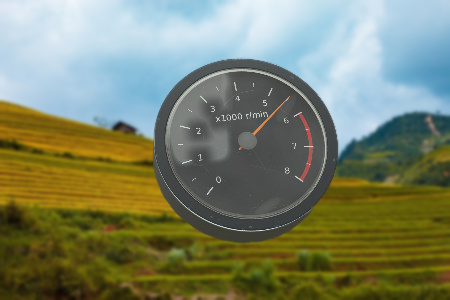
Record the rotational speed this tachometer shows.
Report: 5500 rpm
